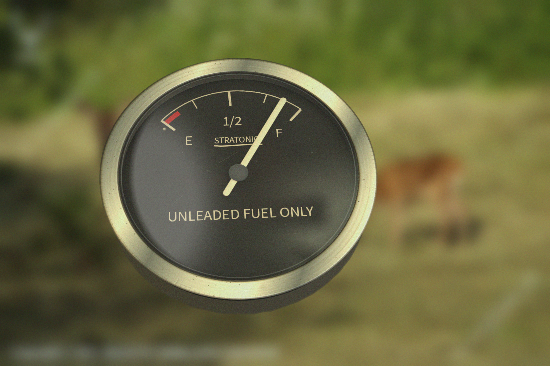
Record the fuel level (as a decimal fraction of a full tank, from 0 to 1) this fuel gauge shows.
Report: 0.875
